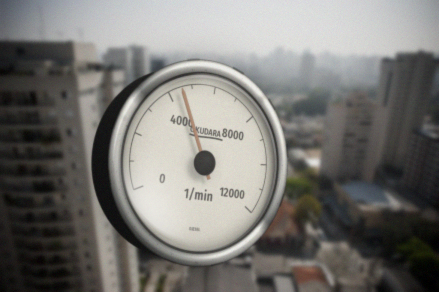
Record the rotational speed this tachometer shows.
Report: 4500 rpm
